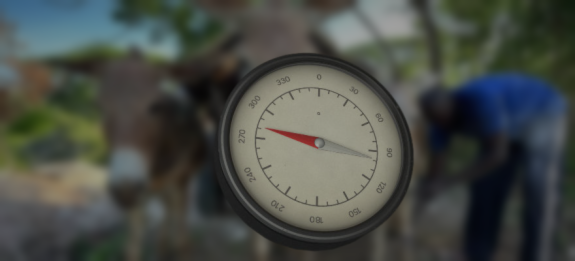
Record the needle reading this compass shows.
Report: 280 °
